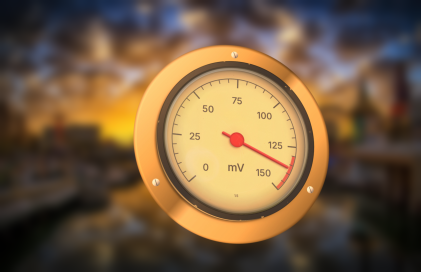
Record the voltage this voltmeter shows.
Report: 137.5 mV
